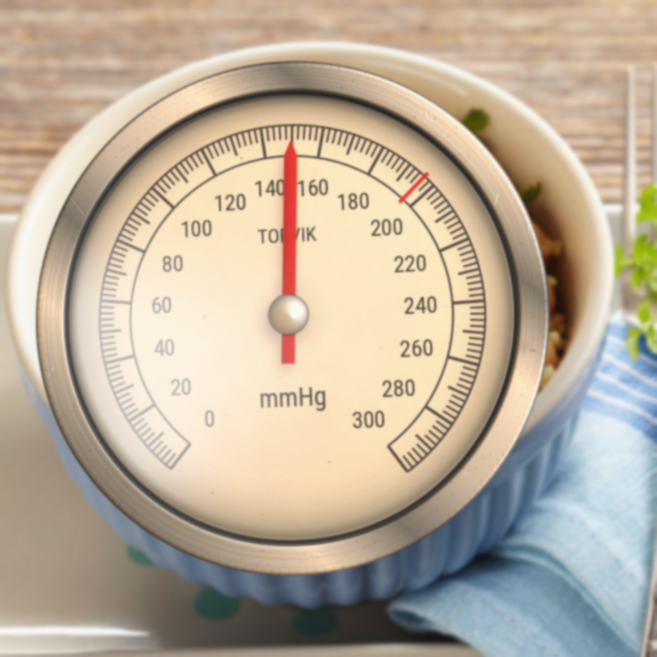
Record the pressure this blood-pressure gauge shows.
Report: 150 mmHg
